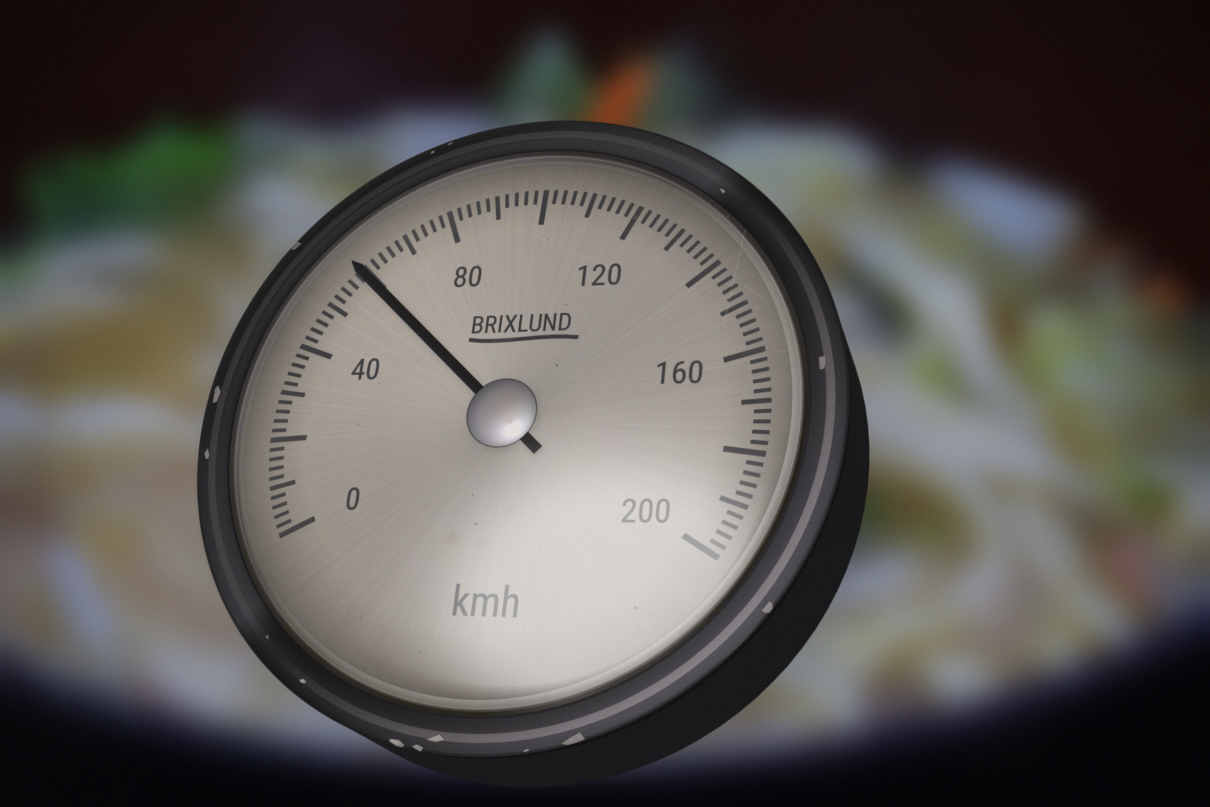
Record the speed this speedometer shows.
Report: 59 km/h
